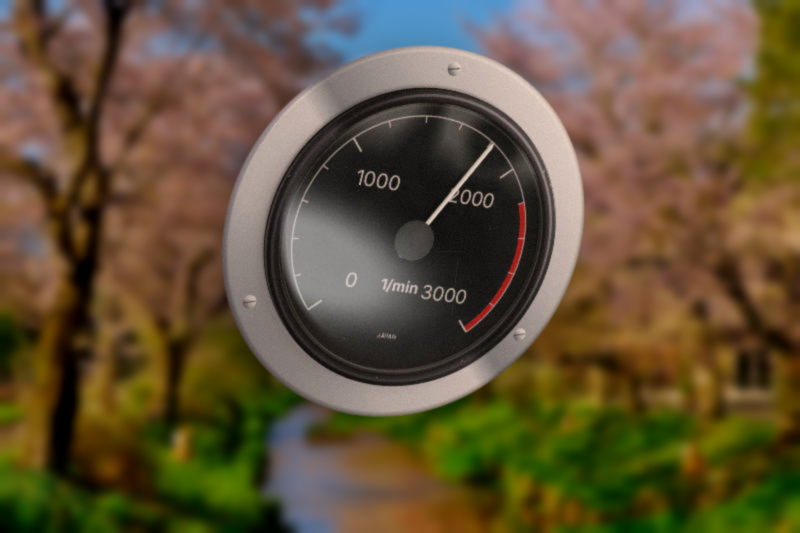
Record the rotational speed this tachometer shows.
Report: 1800 rpm
